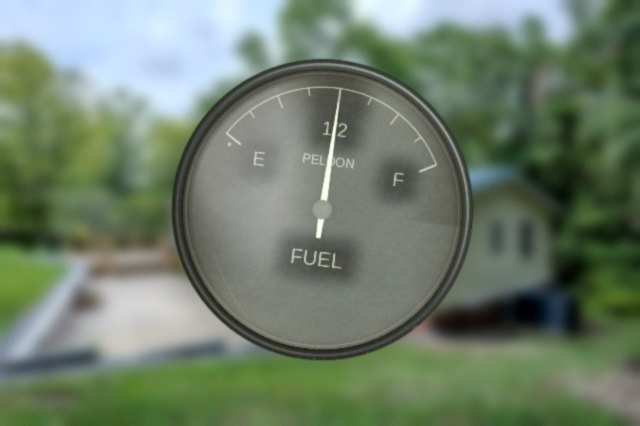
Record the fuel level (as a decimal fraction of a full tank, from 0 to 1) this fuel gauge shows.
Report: 0.5
